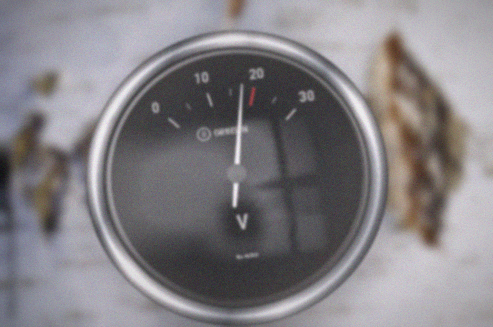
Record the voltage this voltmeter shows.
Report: 17.5 V
